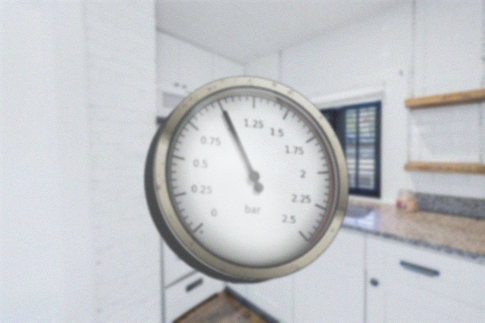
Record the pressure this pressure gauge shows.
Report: 1 bar
